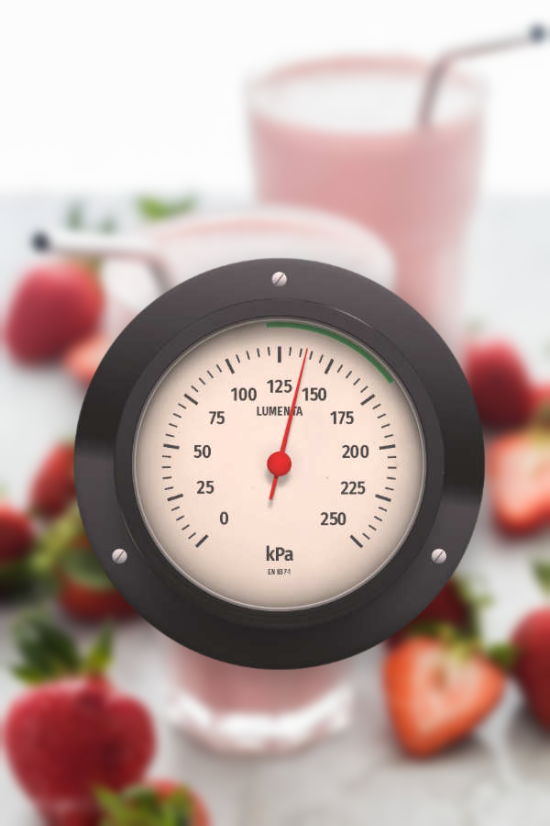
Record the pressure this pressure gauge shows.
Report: 137.5 kPa
